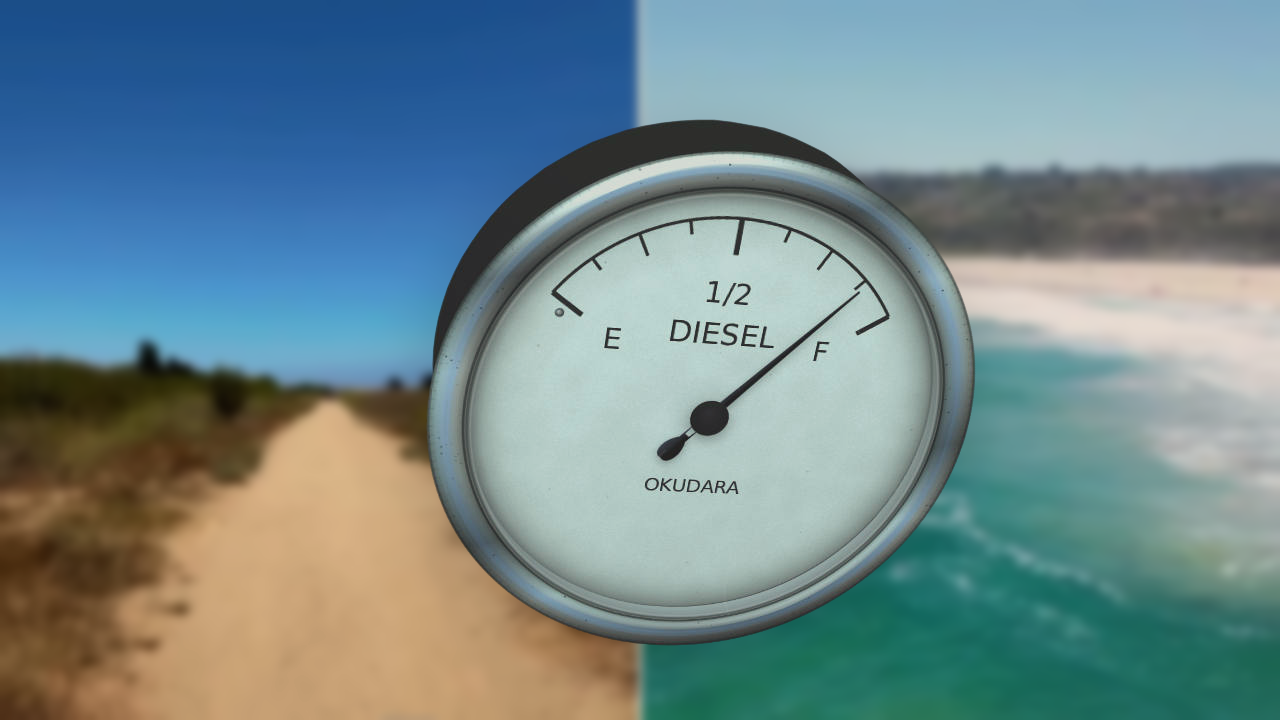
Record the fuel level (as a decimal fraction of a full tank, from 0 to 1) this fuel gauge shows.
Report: 0.875
